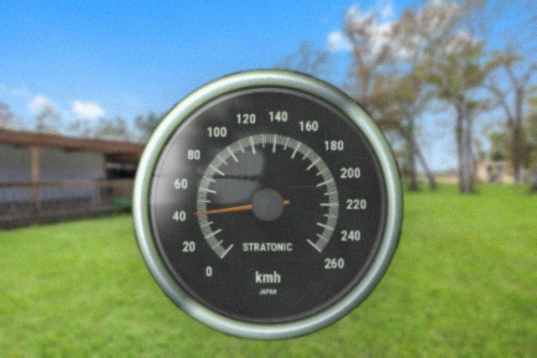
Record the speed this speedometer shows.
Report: 40 km/h
